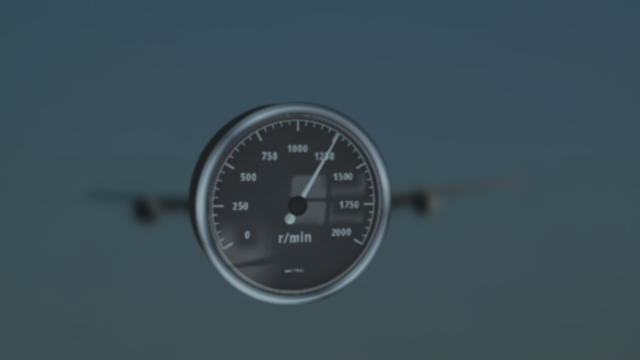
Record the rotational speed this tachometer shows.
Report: 1250 rpm
